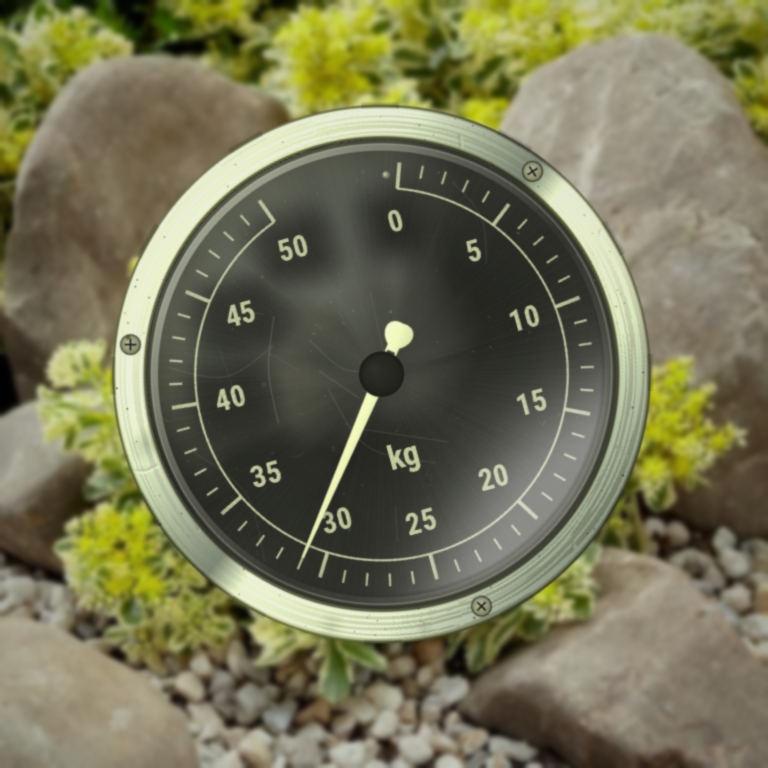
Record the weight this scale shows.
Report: 31 kg
